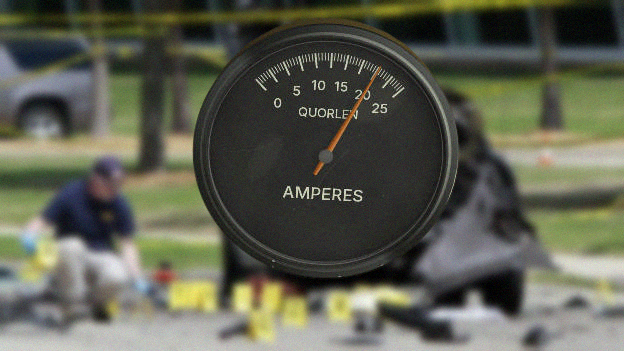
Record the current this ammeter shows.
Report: 20 A
